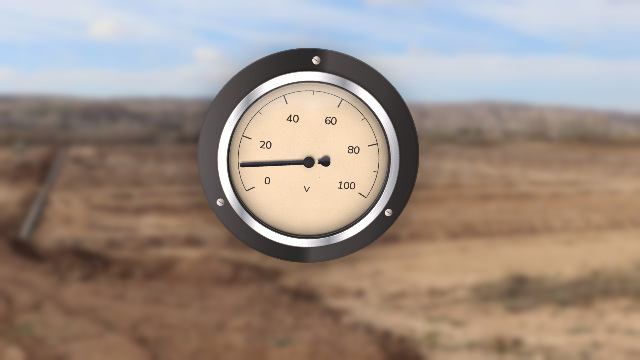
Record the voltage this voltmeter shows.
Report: 10 V
